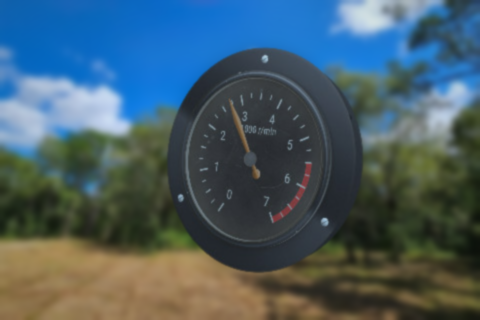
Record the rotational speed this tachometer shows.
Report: 2750 rpm
